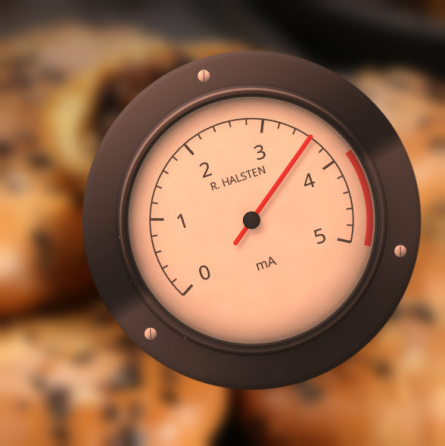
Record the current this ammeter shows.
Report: 3.6 mA
